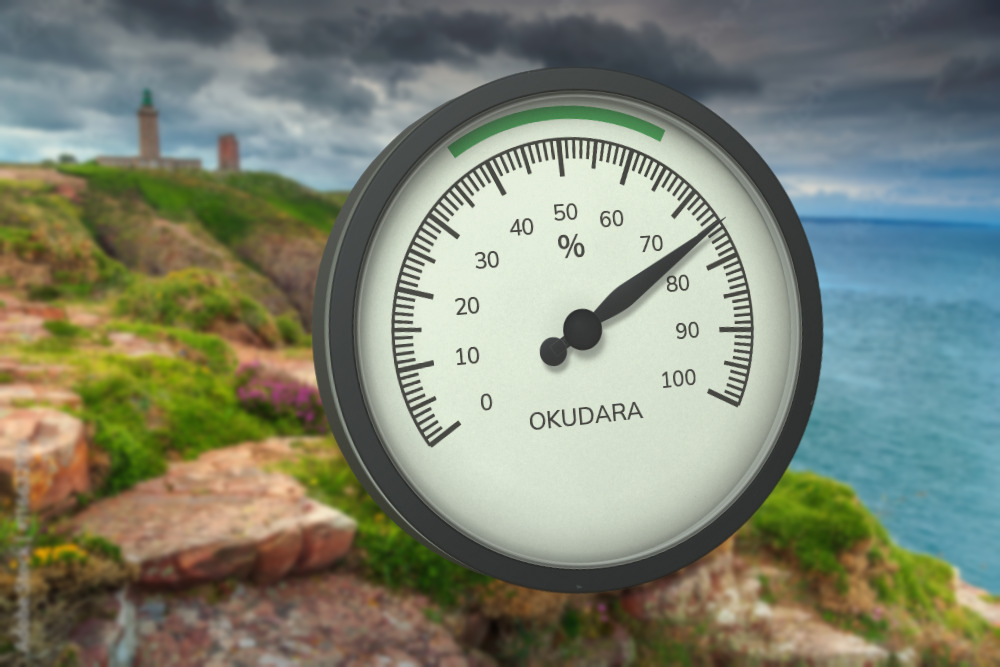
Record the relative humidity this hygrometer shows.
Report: 75 %
